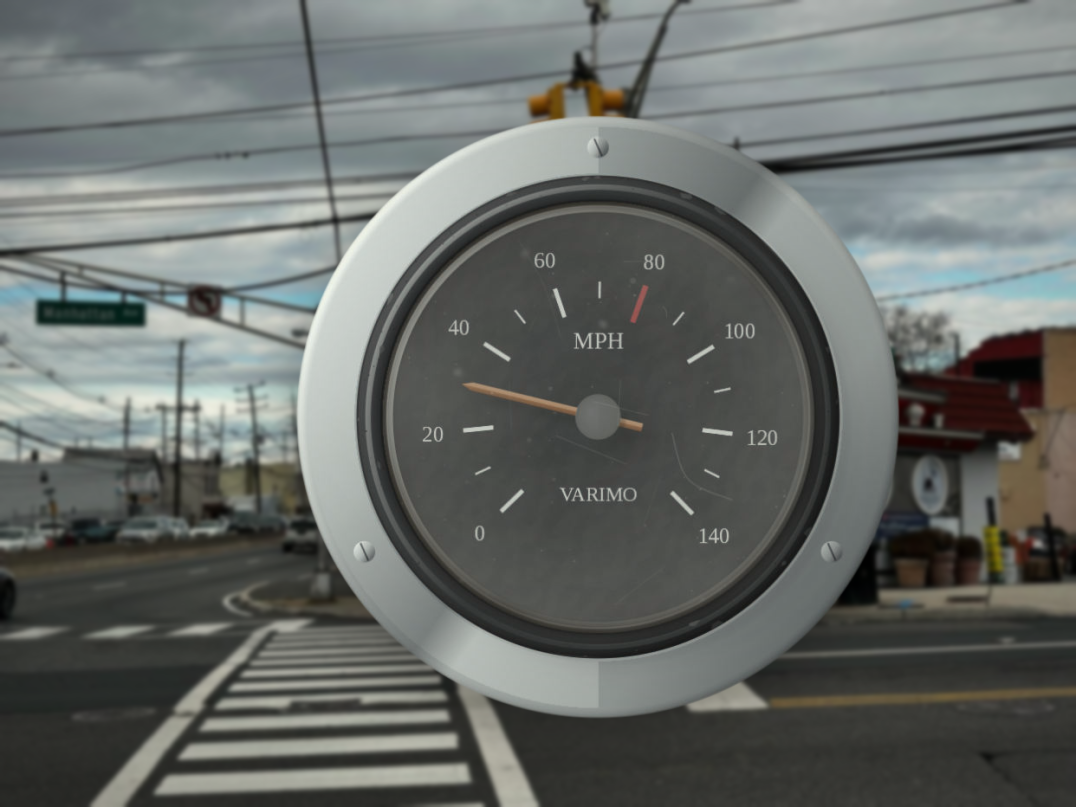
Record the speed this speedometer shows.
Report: 30 mph
